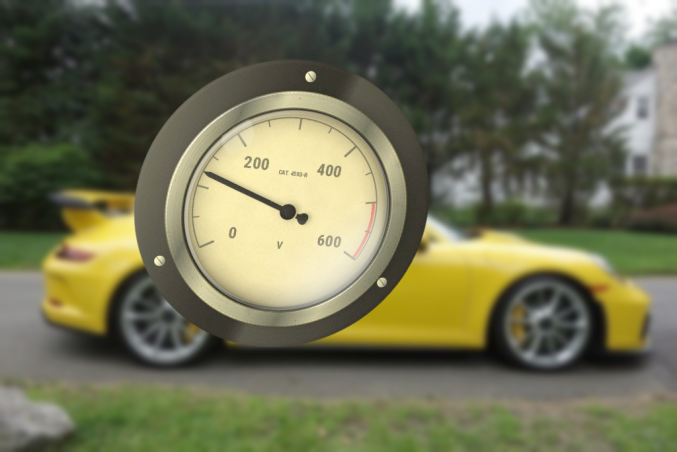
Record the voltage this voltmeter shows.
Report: 125 V
